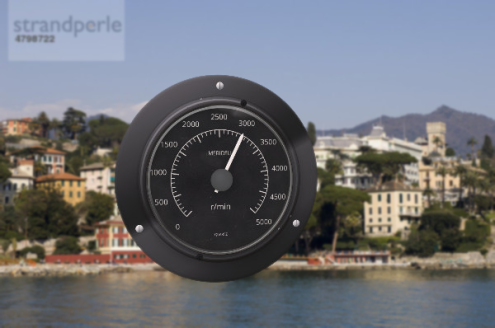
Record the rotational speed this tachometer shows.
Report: 3000 rpm
